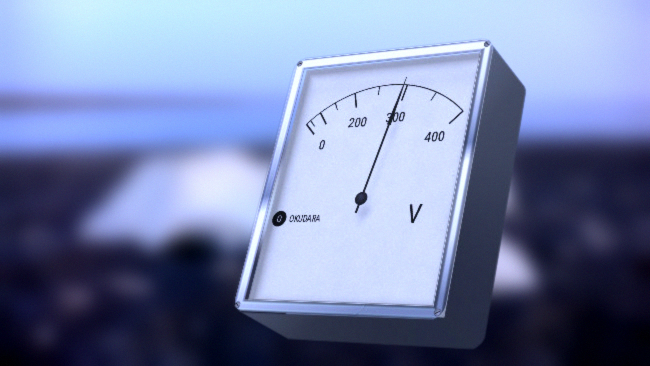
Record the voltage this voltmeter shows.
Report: 300 V
